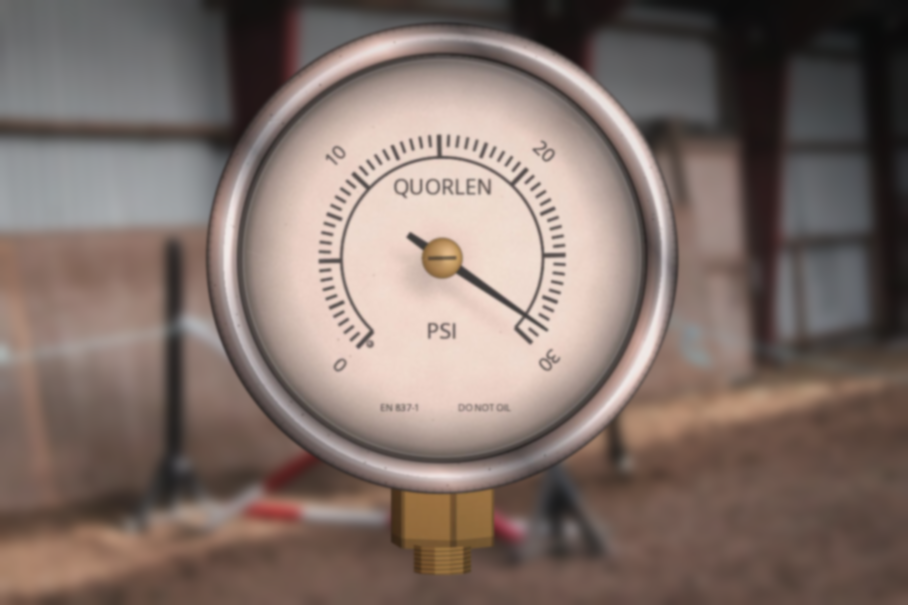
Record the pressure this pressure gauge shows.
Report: 29 psi
